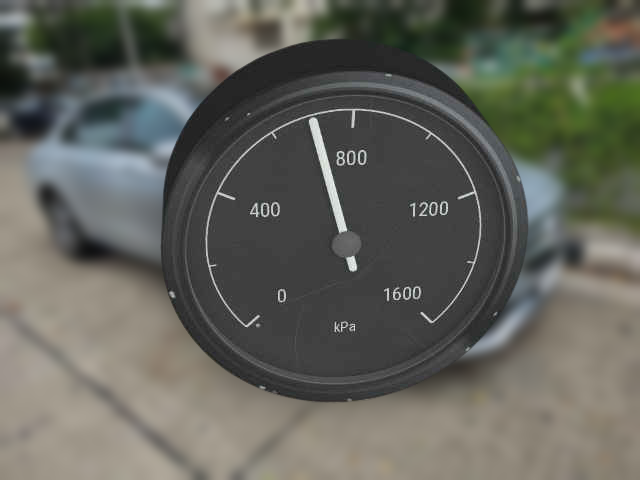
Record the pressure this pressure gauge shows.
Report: 700 kPa
